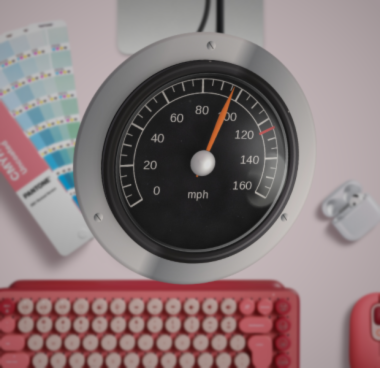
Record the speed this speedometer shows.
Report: 95 mph
